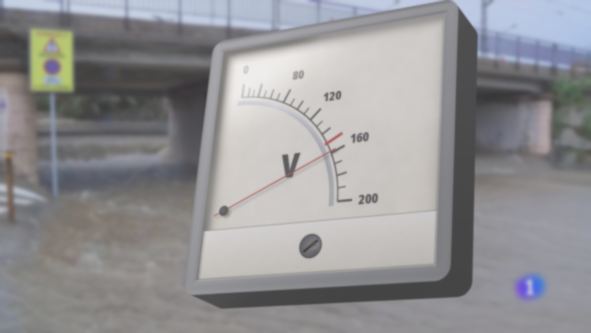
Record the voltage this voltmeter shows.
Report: 160 V
